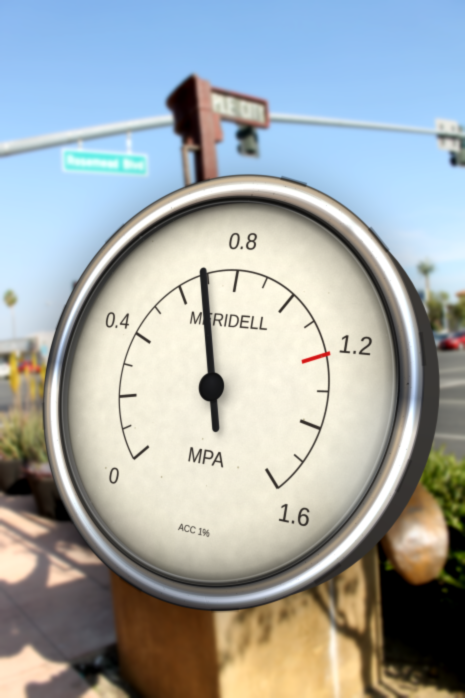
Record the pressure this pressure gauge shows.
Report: 0.7 MPa
